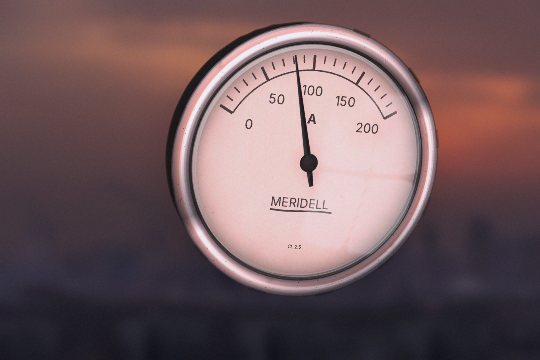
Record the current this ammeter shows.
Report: 80 A
